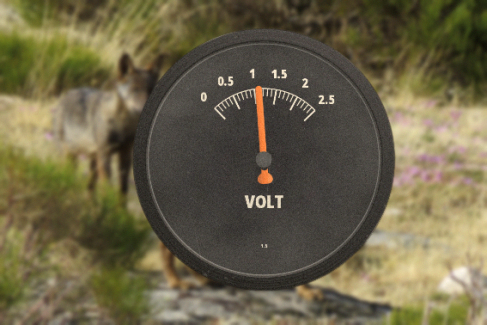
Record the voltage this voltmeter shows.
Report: 1.1 V
